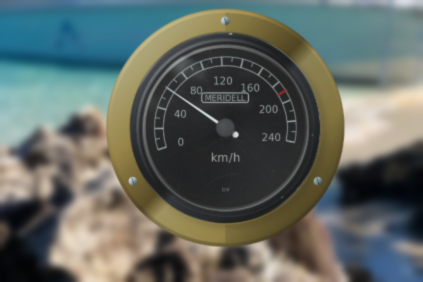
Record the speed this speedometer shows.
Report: 60 km/h
